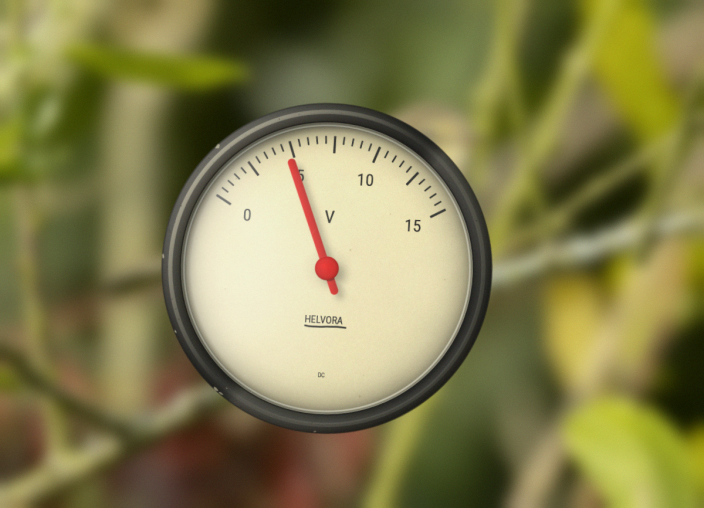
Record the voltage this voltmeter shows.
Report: 4.75 V
